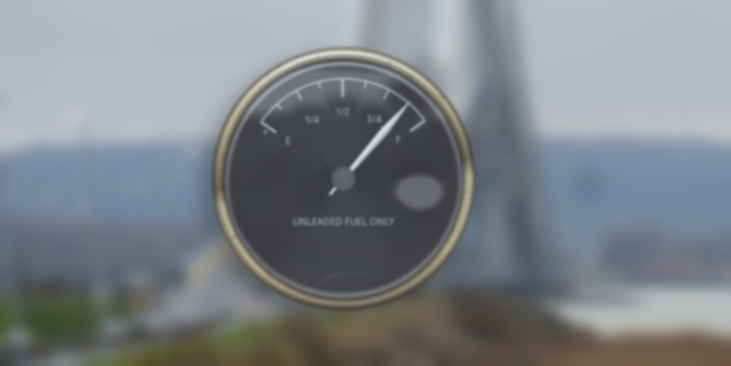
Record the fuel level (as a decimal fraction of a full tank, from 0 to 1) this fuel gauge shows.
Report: 0.875
